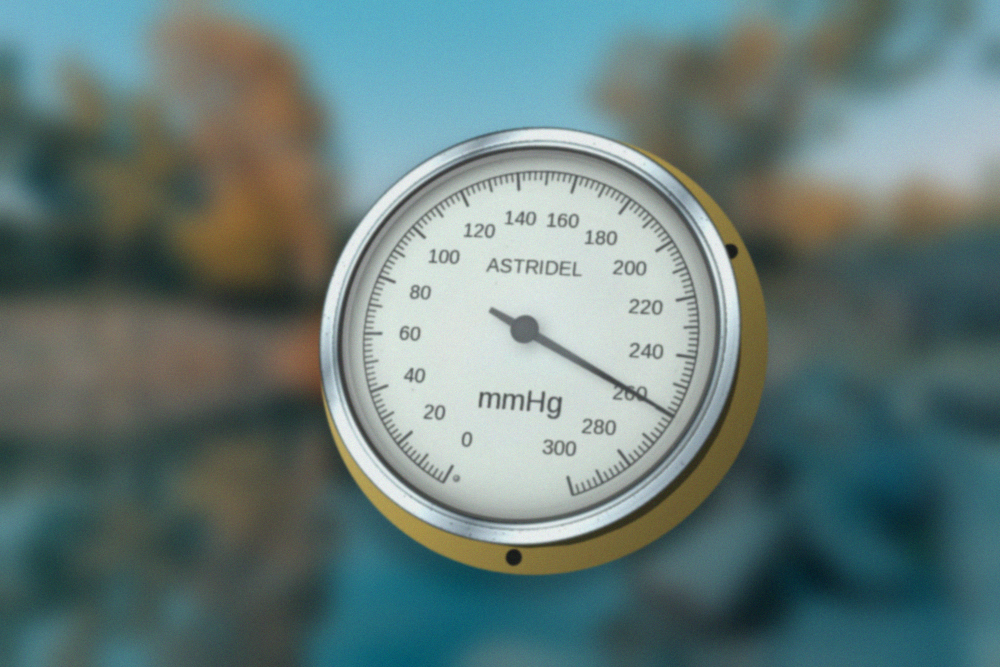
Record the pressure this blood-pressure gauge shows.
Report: 260 mmHg
